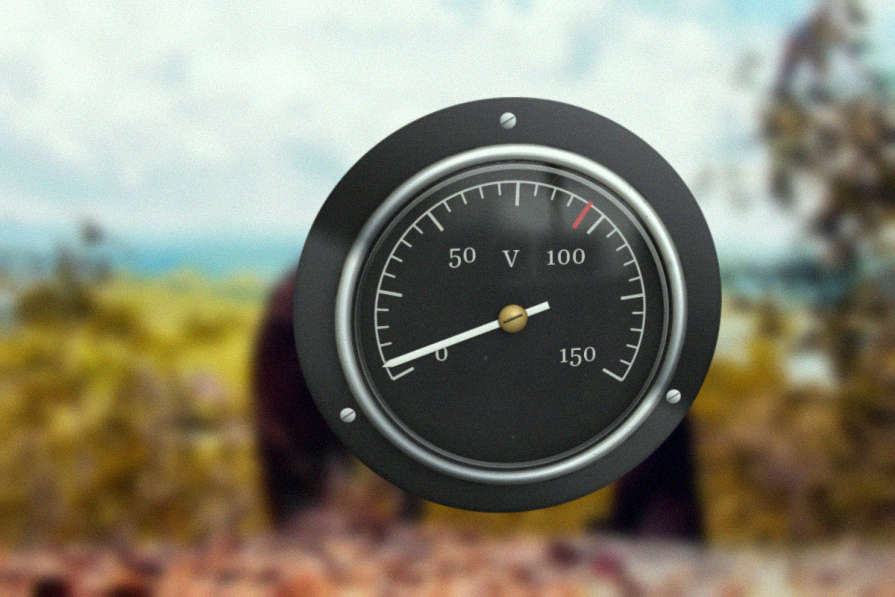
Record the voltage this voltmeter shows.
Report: 5 V
